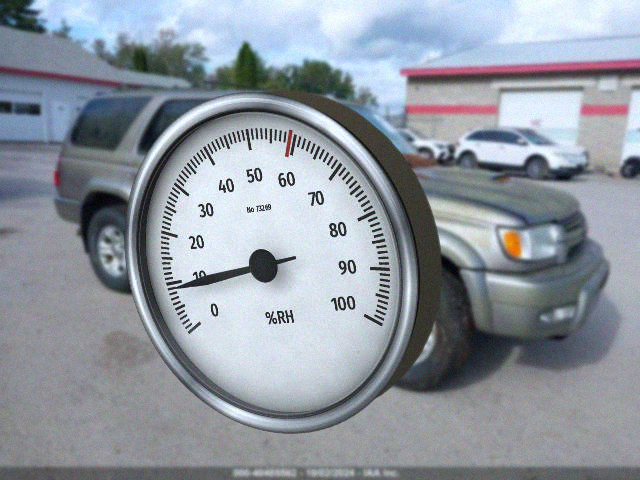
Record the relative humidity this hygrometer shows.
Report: 9 %
